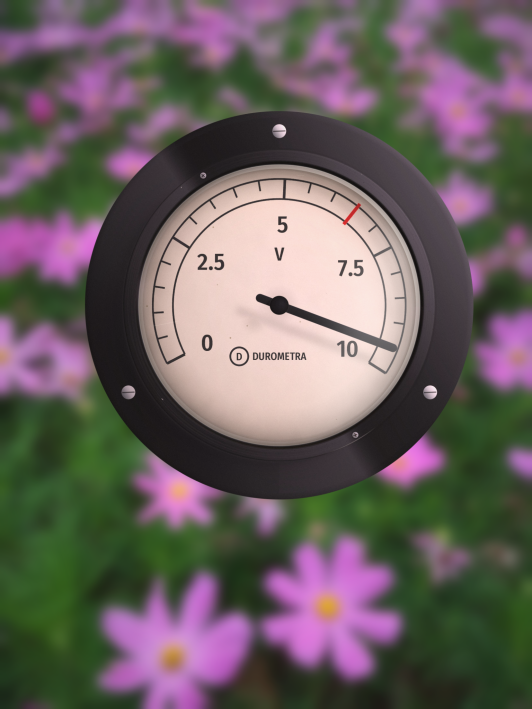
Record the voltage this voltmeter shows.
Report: 9.5 V
